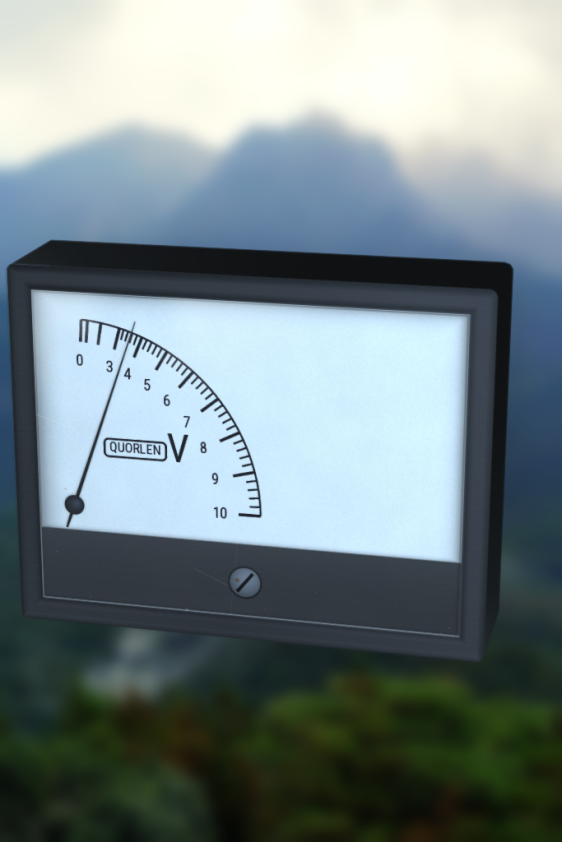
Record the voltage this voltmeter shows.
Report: 3.6 V
